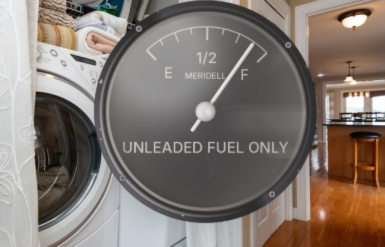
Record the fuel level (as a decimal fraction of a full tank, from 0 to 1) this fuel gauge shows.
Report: 0.875
